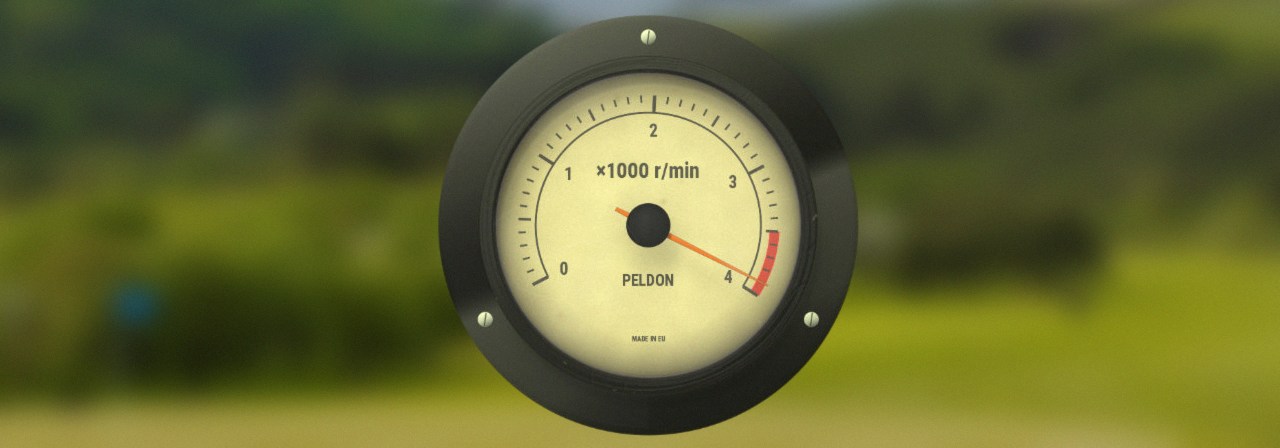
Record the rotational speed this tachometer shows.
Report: 3900 rpm
